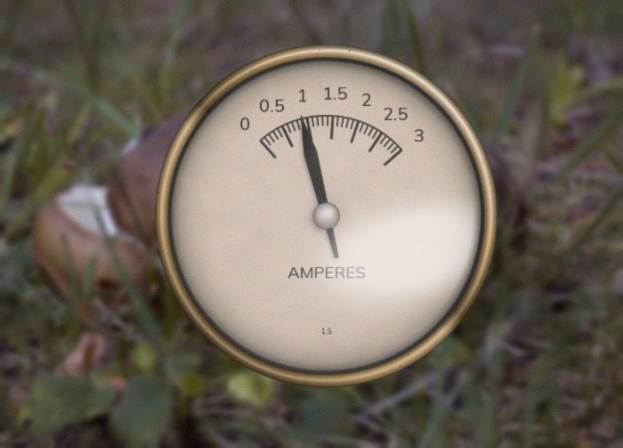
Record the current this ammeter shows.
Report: 0.9 A
